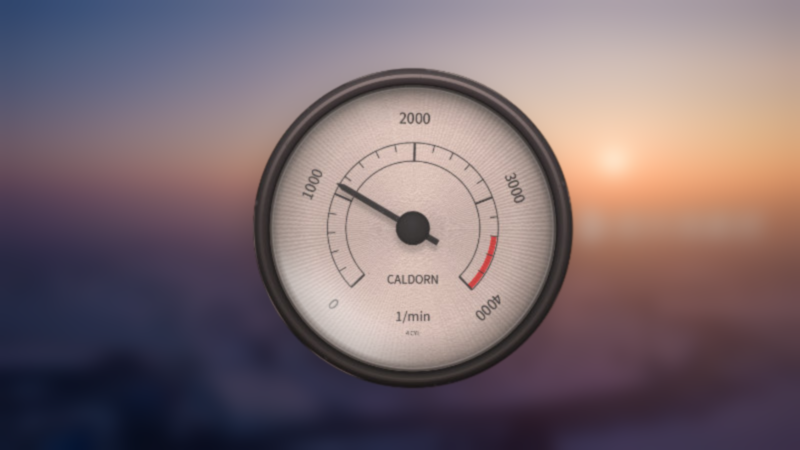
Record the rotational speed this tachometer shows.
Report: 1100 rpm
